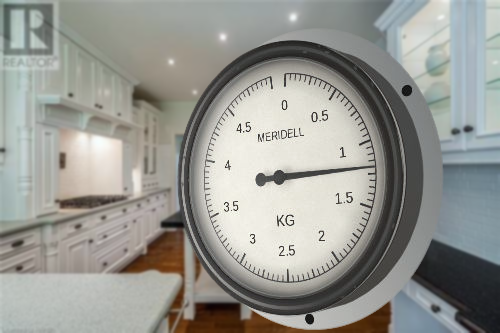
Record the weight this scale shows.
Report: 1.2 kg
